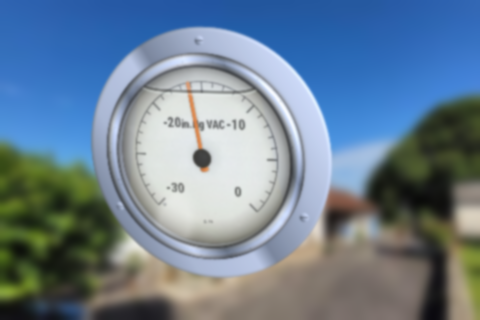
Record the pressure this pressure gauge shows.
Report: -16 inHg
